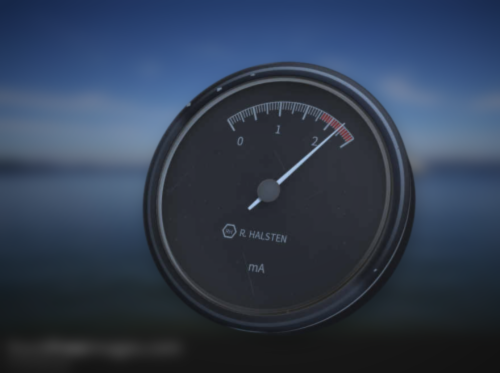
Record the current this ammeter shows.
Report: 2.25 mA
